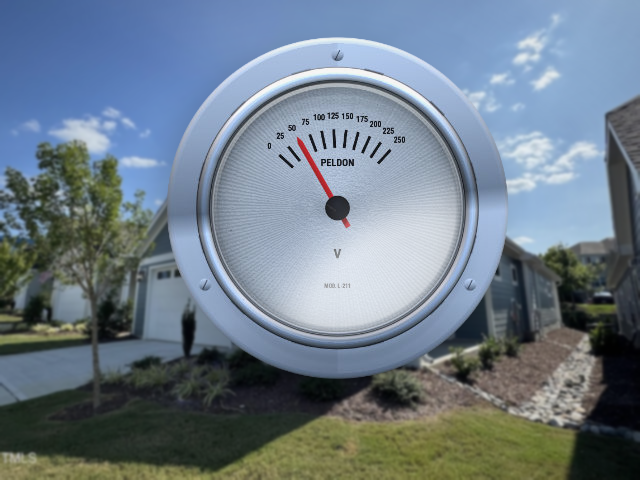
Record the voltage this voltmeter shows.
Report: 50 V
